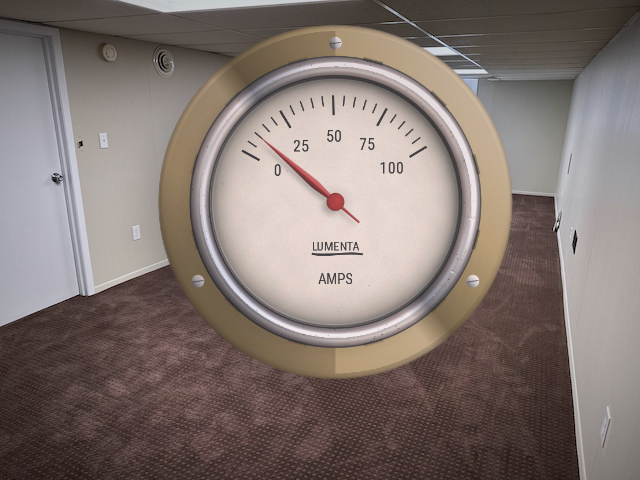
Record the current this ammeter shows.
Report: 10 A
